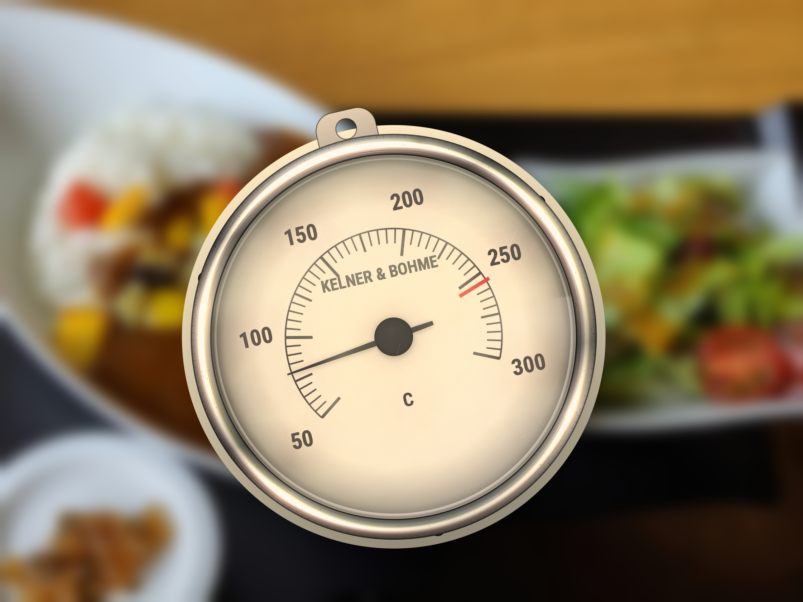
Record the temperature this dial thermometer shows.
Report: 80 °C
